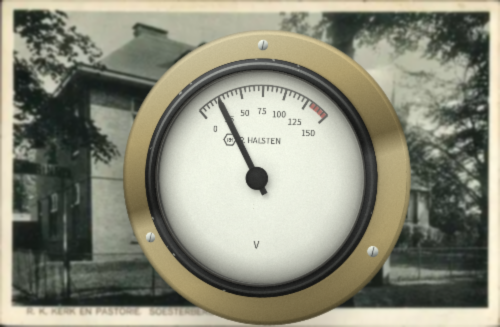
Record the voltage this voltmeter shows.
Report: 25 V
